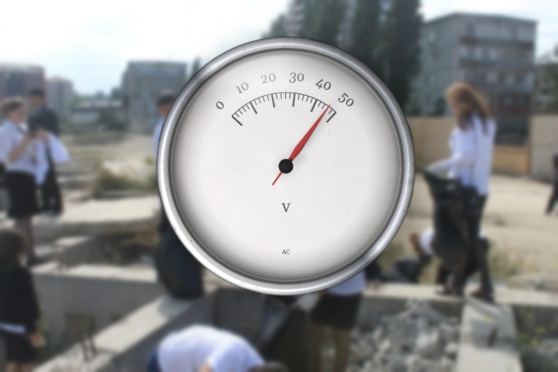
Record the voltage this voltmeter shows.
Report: 46 V
